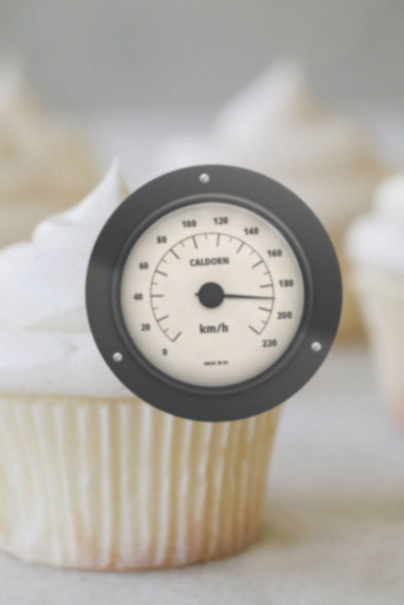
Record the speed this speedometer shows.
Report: 190 km/h
